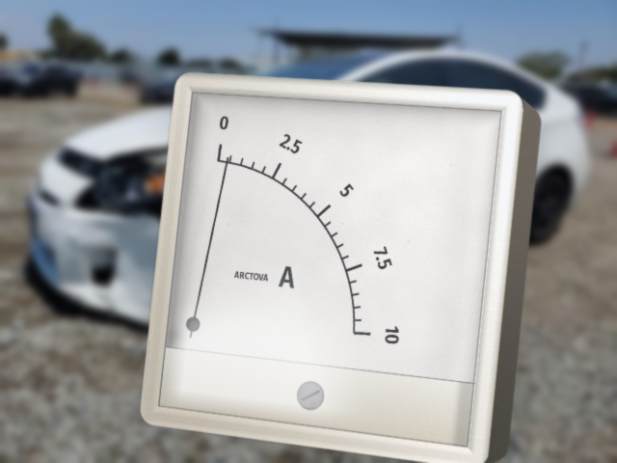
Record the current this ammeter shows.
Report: 0.5 A
